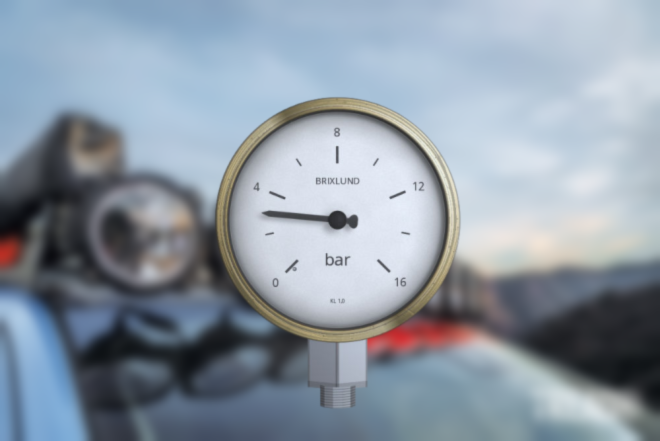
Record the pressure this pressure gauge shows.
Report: 3 bar
